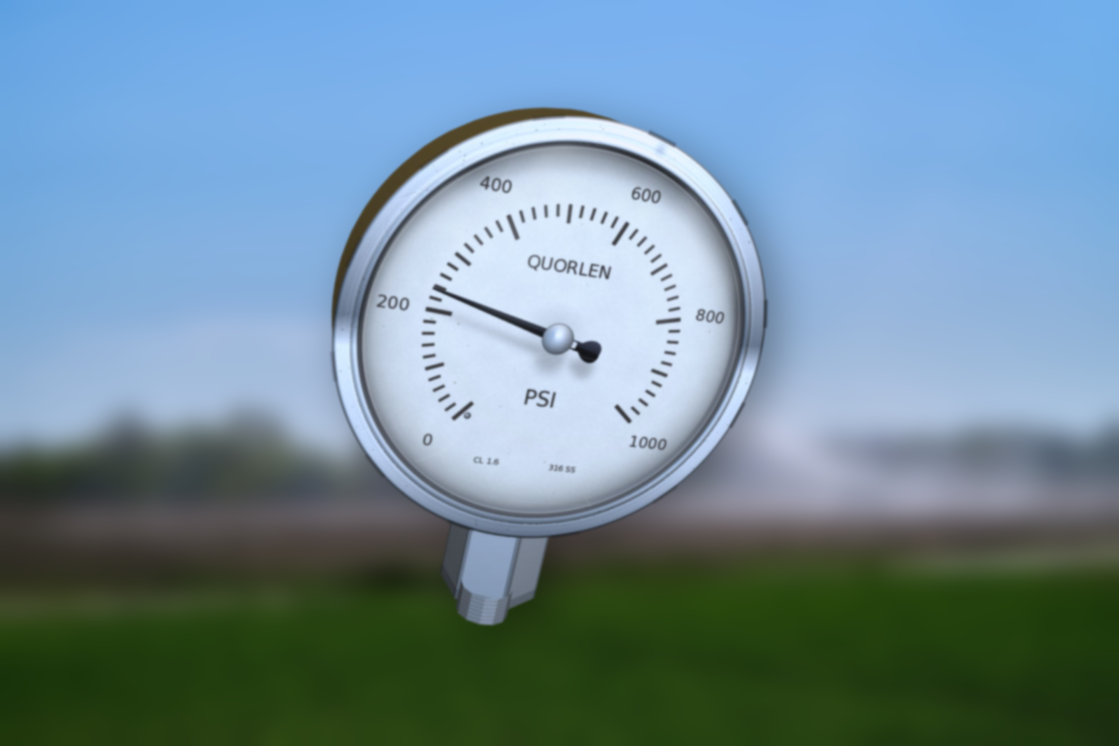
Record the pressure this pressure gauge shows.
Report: 240 psi
